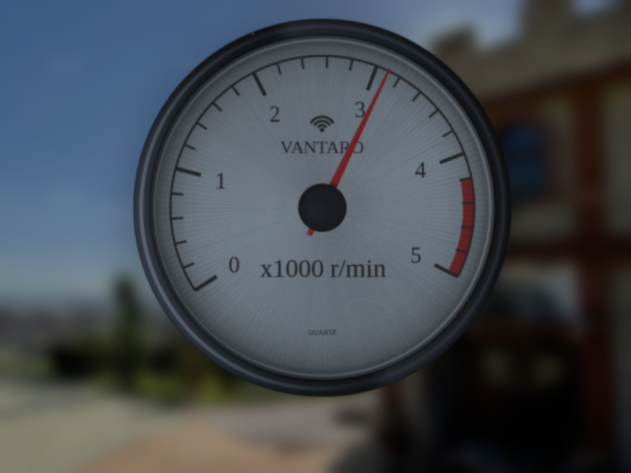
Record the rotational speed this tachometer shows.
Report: 3100 rpm
